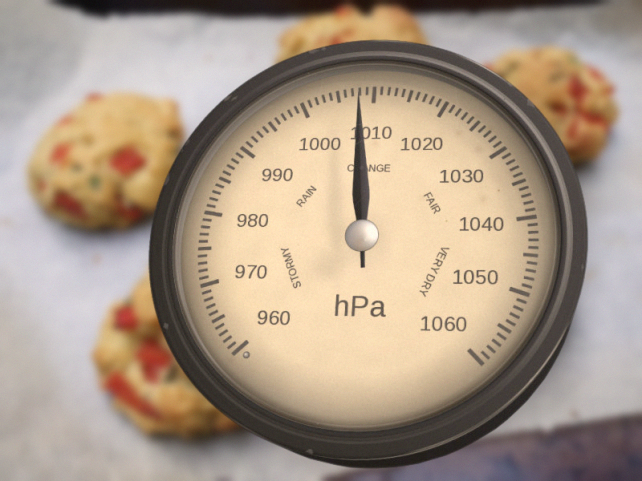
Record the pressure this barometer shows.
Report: 1008 hPa
